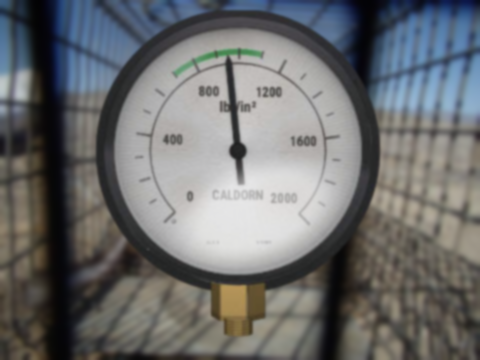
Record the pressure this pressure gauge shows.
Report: 950 psi
